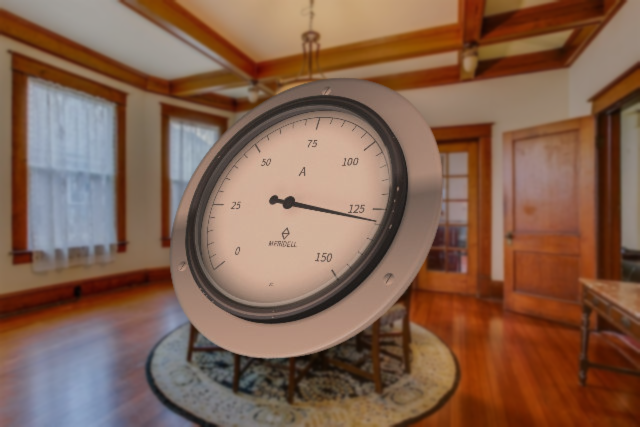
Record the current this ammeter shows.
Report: 130 A
